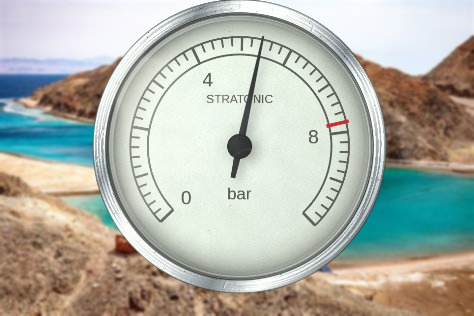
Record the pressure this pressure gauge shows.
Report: 5.4 bar
